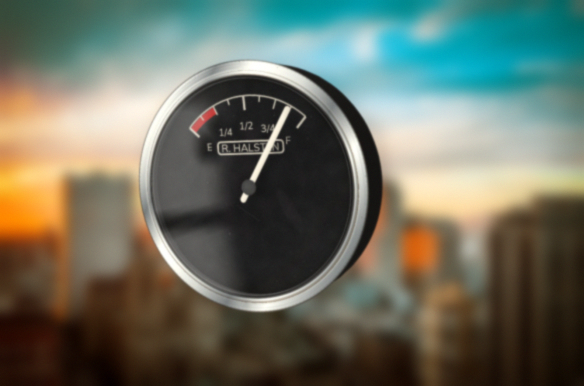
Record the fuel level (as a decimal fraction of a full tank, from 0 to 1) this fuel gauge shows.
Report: 0.875
